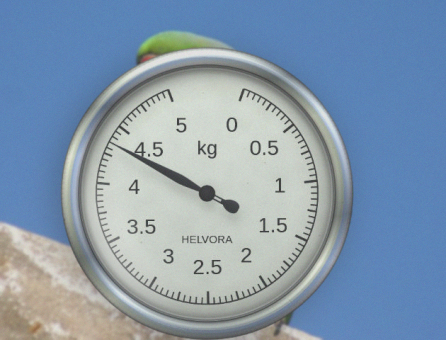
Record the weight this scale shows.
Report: 4.35 kg
